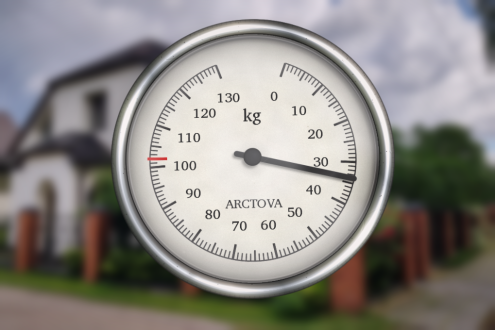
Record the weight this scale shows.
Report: 34 kg
